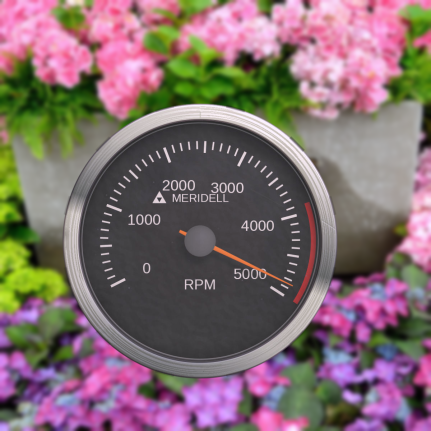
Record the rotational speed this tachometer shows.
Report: 4850 rpm
